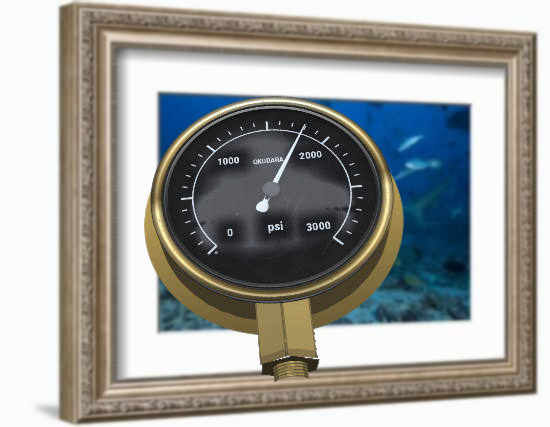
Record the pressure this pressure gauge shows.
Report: 1800 psi
